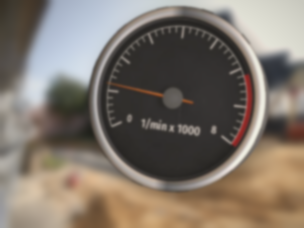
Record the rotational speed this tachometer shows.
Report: 1200 rpm
